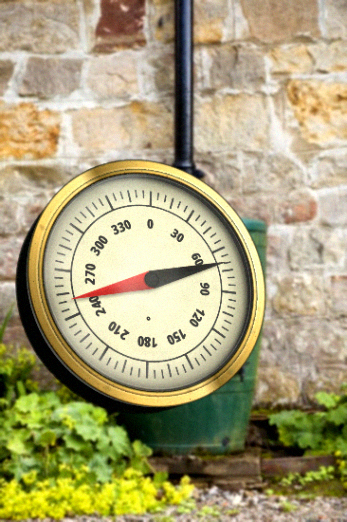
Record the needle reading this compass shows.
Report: 250 °
